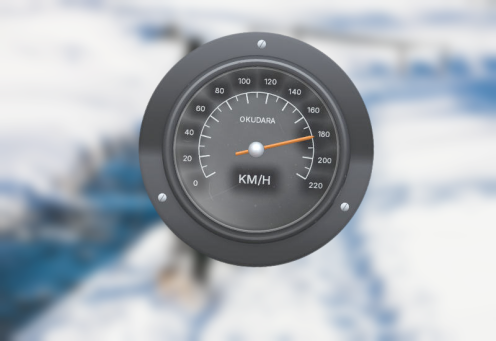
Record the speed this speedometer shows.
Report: 180 km/h
